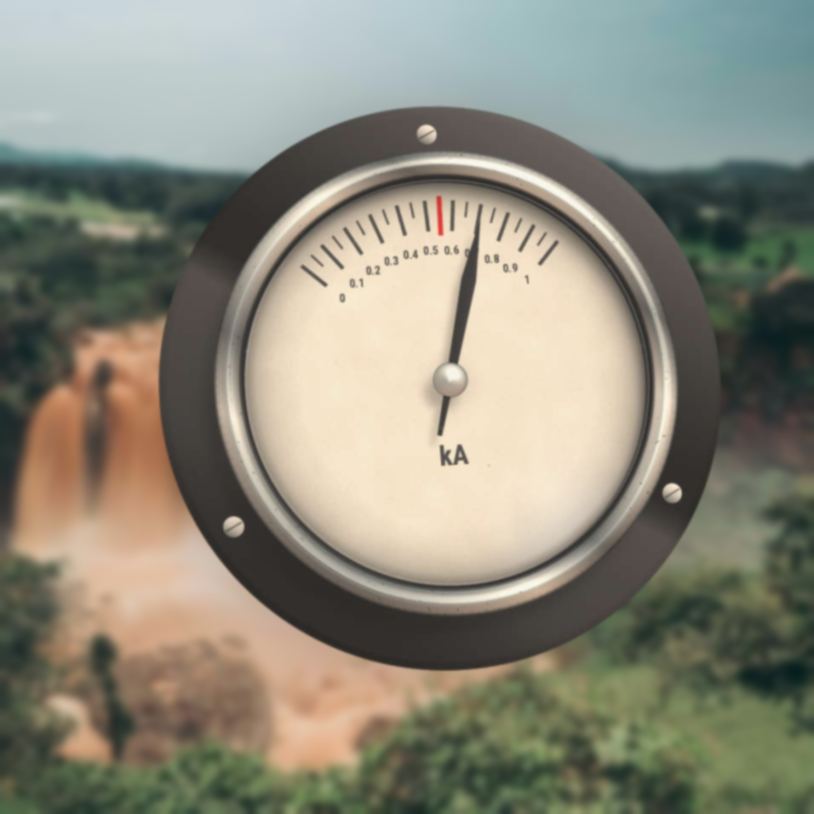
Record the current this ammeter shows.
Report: 0.7 kA
